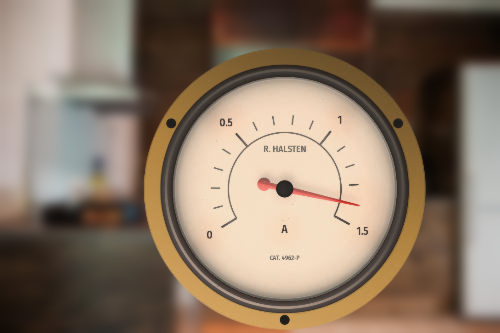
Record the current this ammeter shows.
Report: 1.4 A
